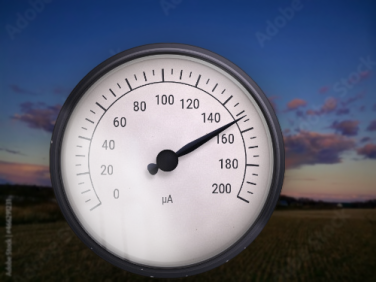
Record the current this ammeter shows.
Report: 152.5 µA
